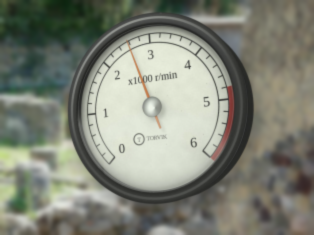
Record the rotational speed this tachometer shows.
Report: 2600 rpm
